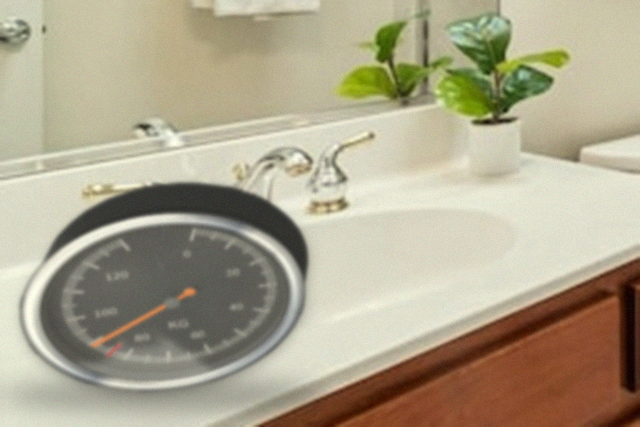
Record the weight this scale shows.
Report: 90 kg
